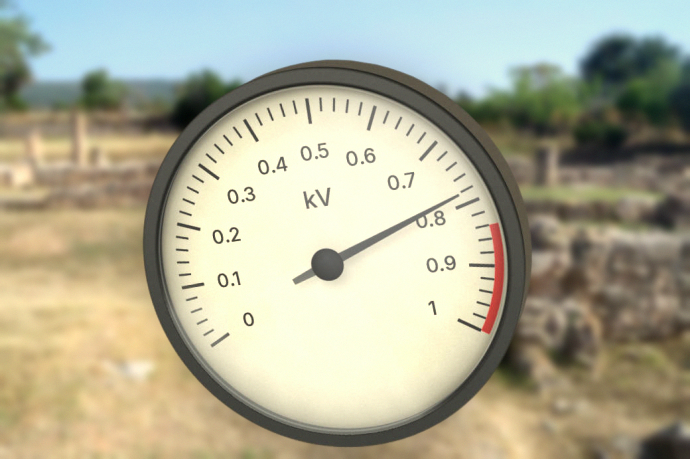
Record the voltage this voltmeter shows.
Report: 0.78 kV
